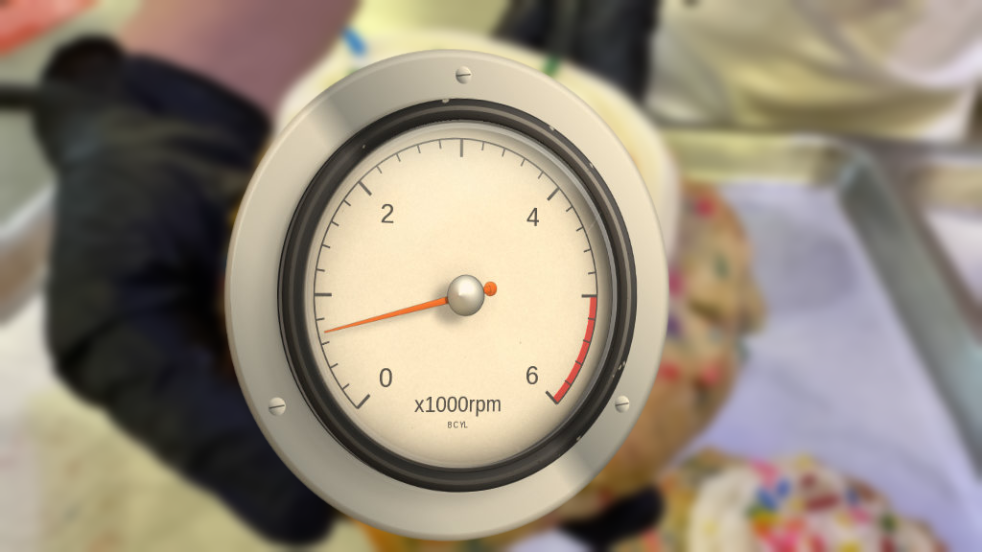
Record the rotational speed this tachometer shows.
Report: 700 rpm
